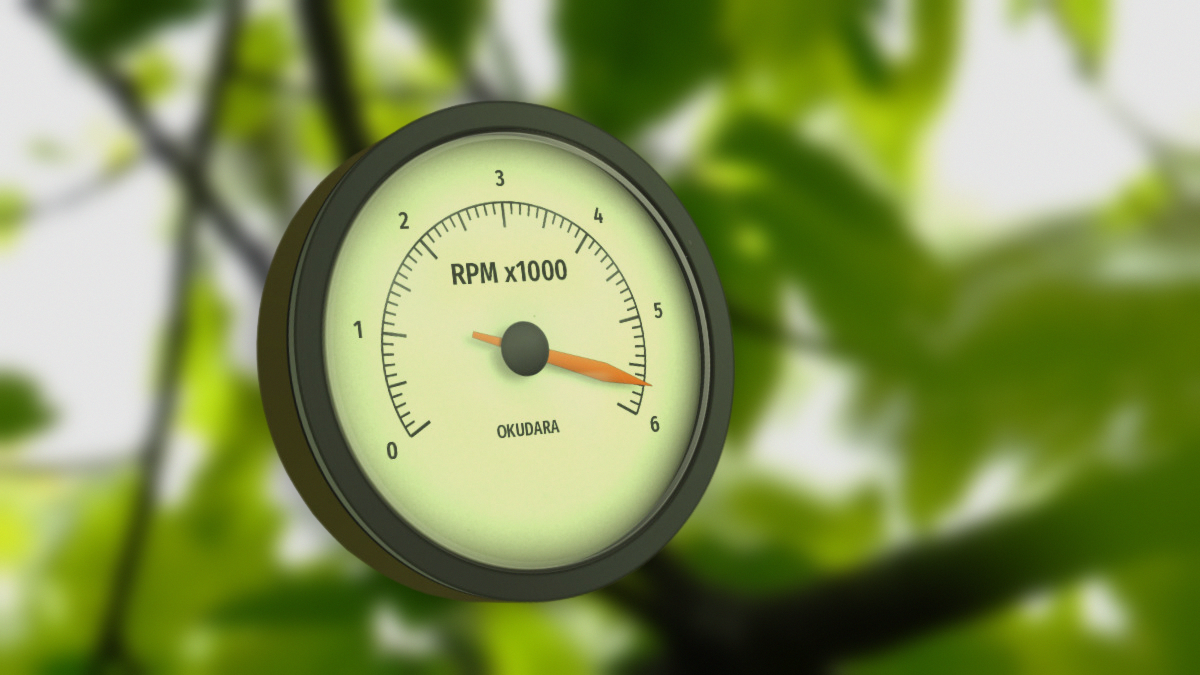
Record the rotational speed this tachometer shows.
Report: 5700 rpm
